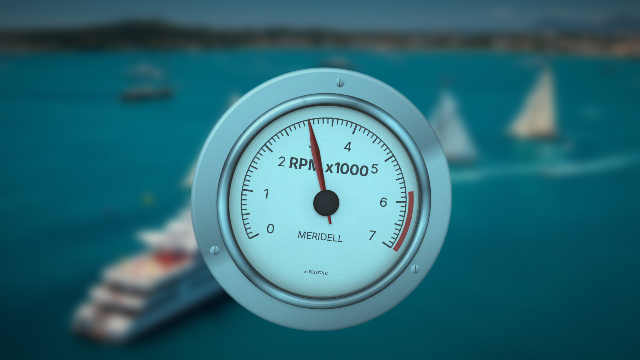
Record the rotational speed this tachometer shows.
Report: 3000 rpm
